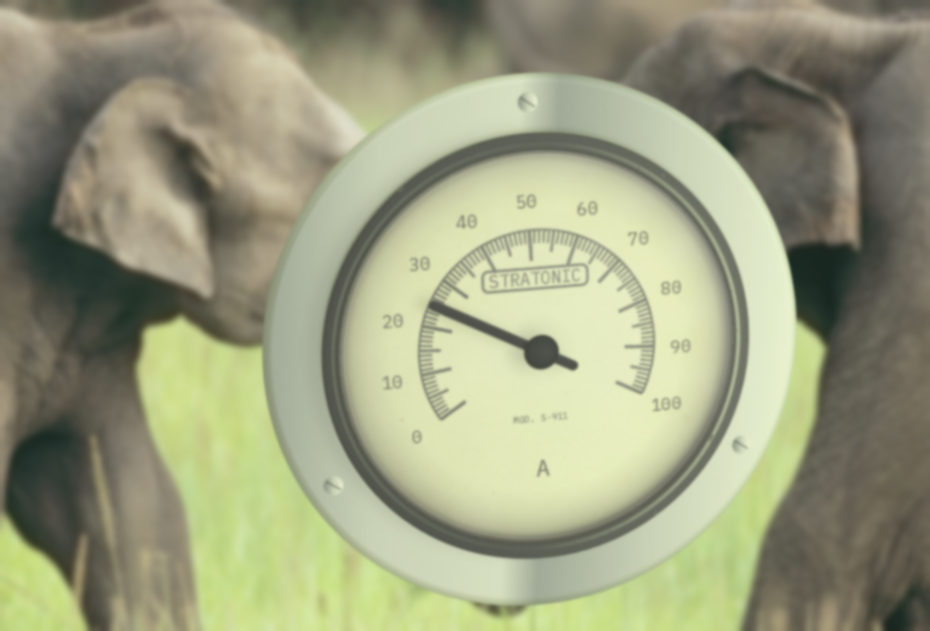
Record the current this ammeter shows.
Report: 25 A
